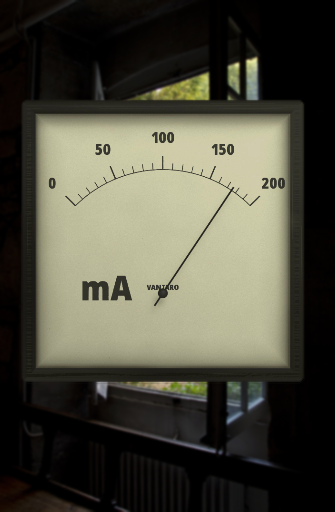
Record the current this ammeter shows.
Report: 175 mA
